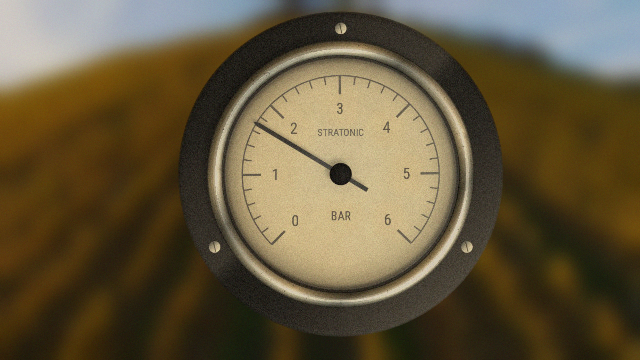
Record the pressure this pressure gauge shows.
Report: 1.7 bar
